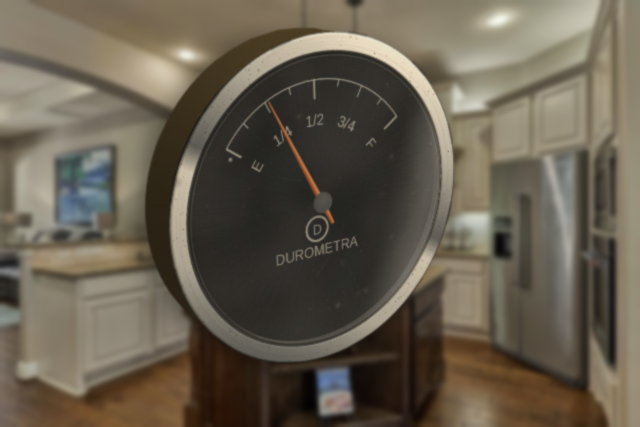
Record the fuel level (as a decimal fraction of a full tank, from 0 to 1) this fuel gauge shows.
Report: 0.25
